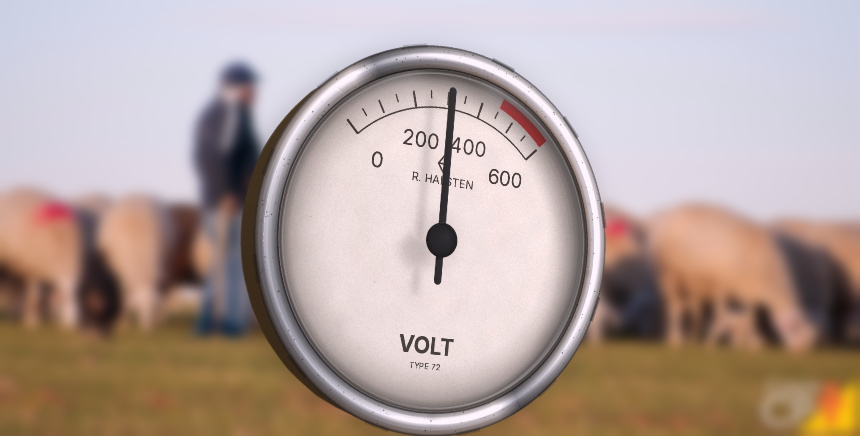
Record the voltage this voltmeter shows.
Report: 300 V
